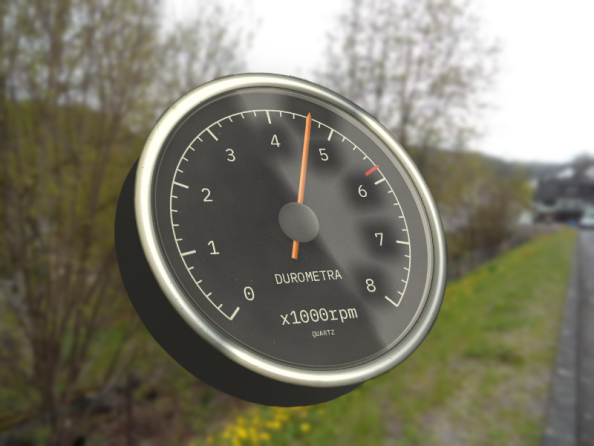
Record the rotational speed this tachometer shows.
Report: 4600 rpm
